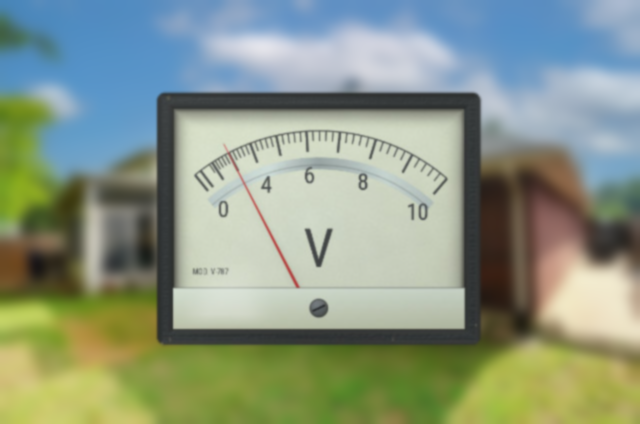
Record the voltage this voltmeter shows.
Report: 3 V
